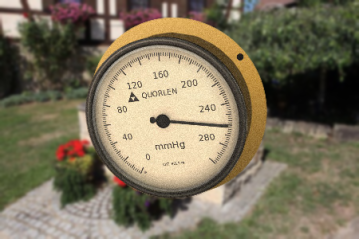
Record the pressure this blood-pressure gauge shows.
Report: 260 mmHg
